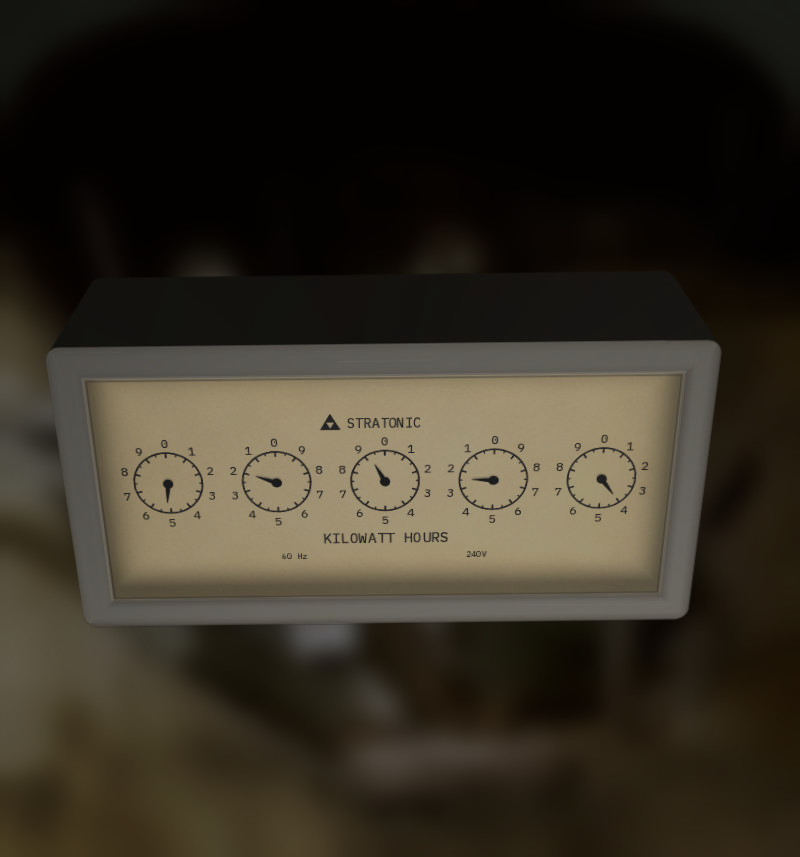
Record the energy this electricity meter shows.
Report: 51924 kWh
